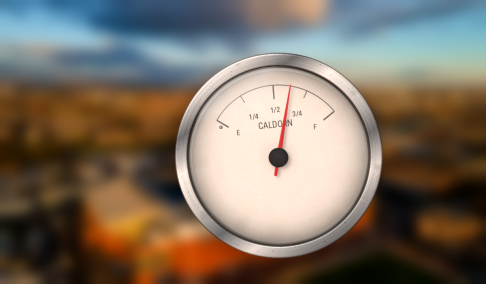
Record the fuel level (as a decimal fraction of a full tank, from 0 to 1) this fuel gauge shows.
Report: 0.625
